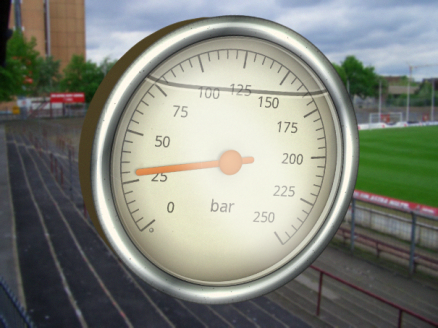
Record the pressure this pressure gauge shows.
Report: 30 bar
